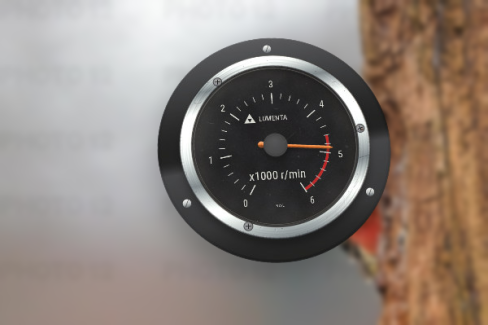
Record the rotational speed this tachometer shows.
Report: 4900 rpm
